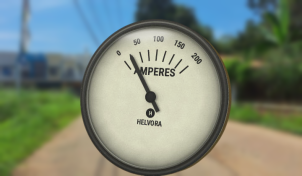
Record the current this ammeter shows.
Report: 25 A
